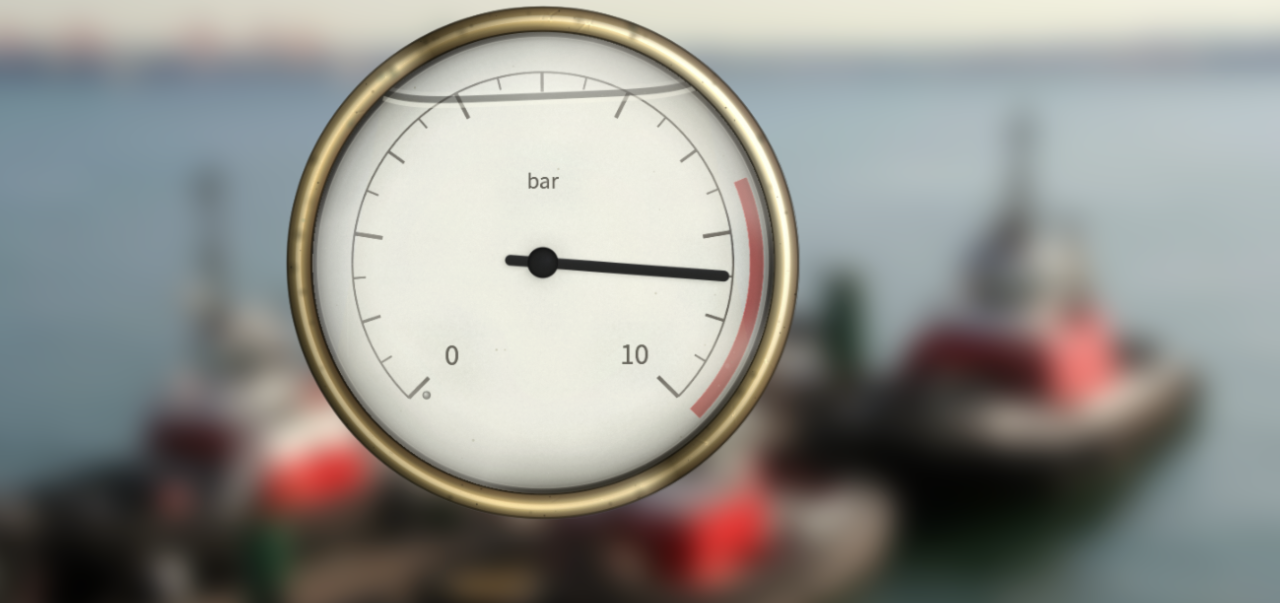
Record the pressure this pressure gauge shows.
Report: 8.5 bar
